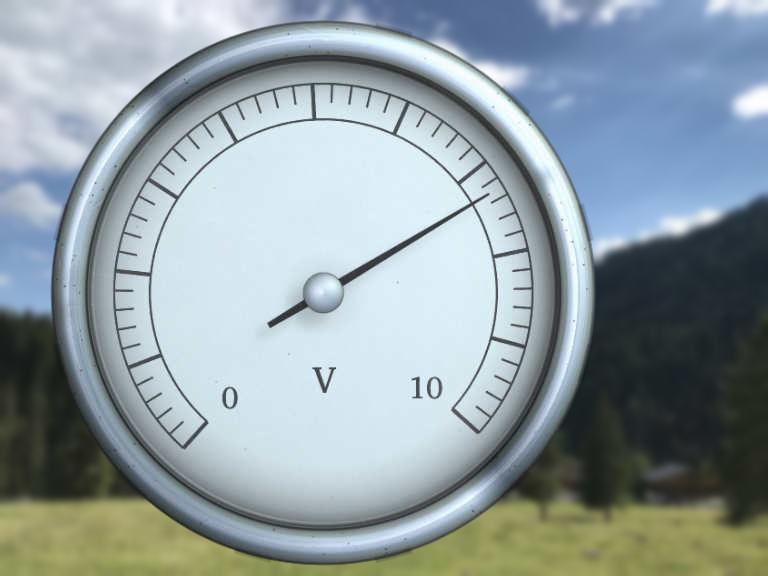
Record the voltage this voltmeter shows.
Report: 7.3 V
